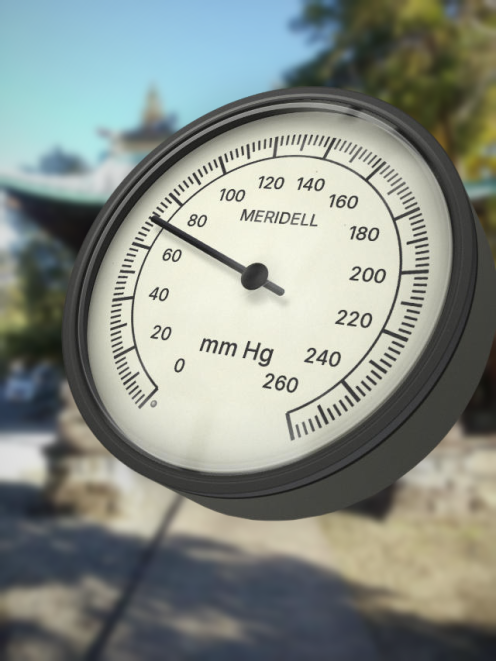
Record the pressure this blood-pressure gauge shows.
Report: 70 mmHg
